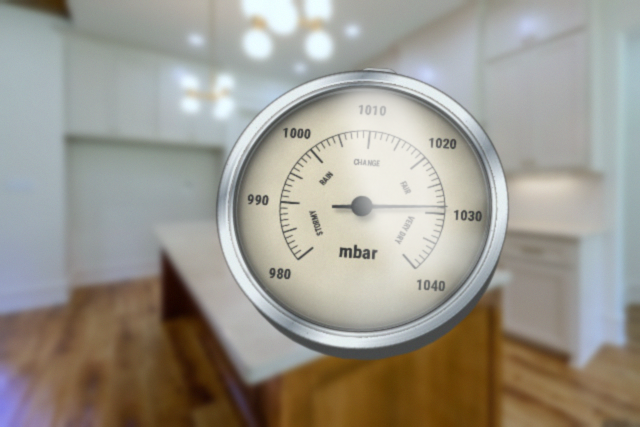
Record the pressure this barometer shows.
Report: 1029 mbar
